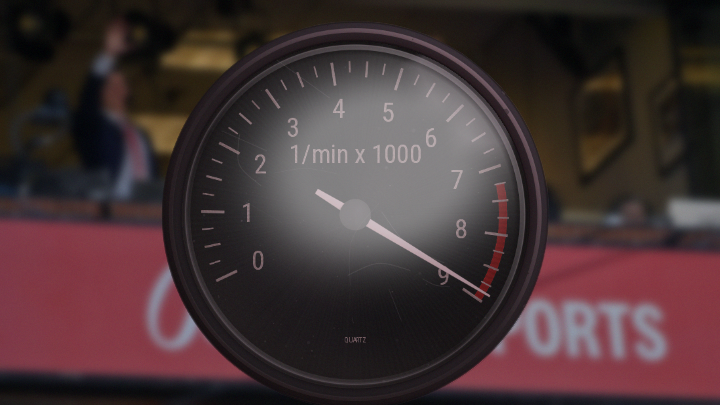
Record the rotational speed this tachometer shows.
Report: 8875 rpm
